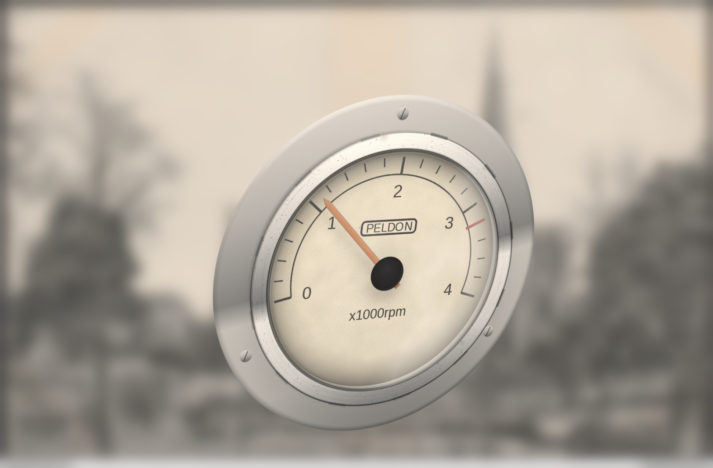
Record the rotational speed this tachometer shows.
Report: 1100 rpm
